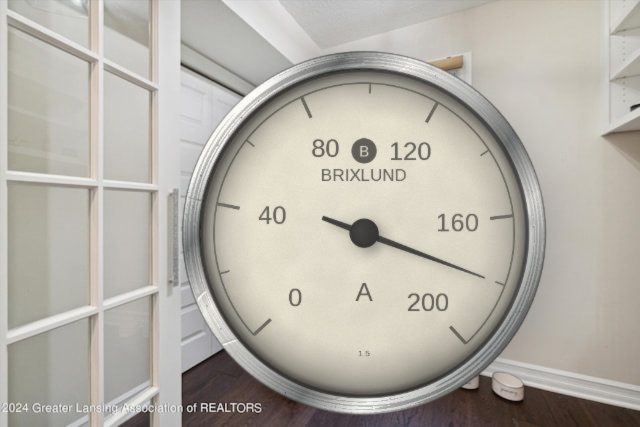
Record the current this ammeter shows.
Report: 180 A
